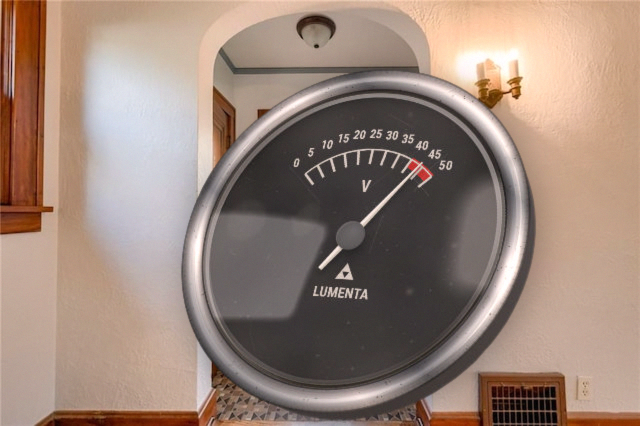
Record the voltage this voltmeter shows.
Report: 45 V
